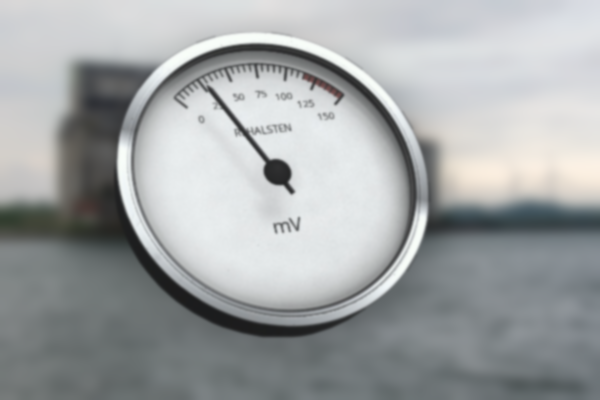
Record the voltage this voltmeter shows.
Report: 25 mV
